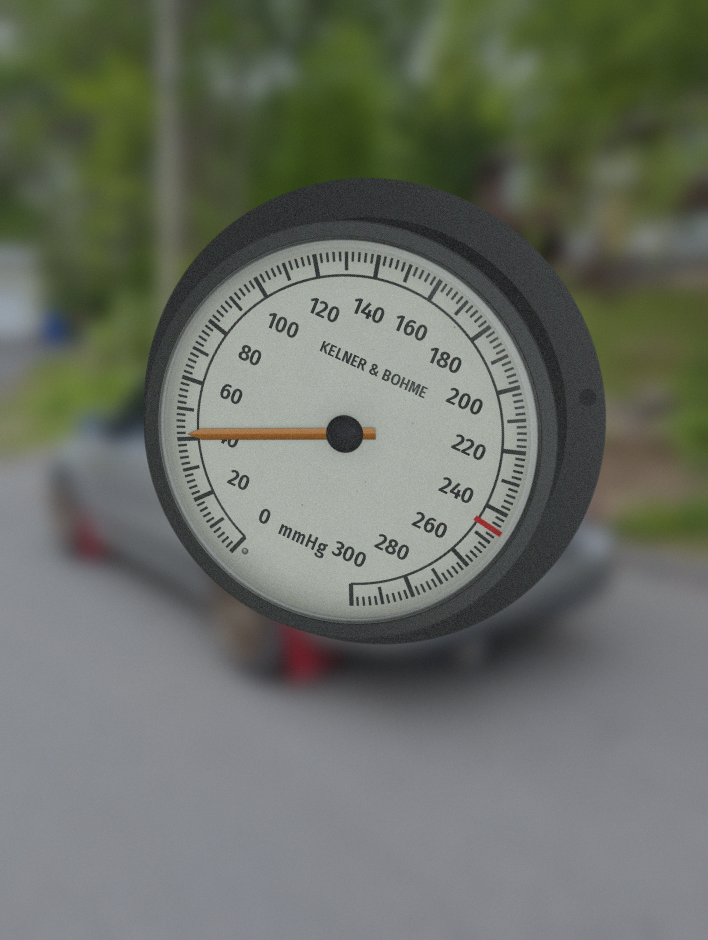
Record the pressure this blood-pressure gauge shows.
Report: 42 mmHg
